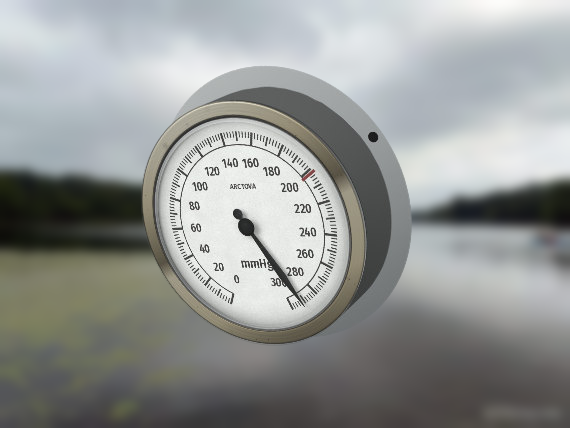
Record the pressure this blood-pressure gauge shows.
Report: 290 mmHg
